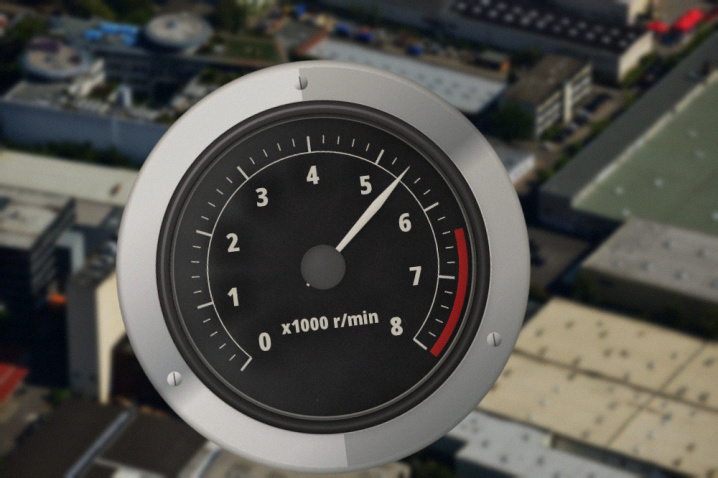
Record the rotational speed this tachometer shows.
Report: 5400 rpm
